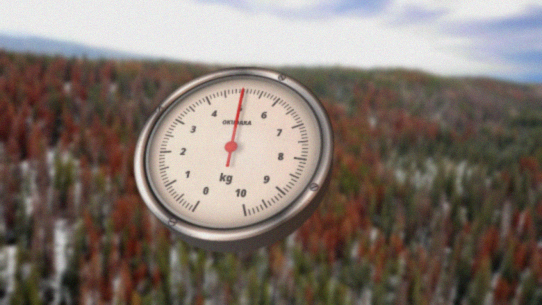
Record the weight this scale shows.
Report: 5 kg
